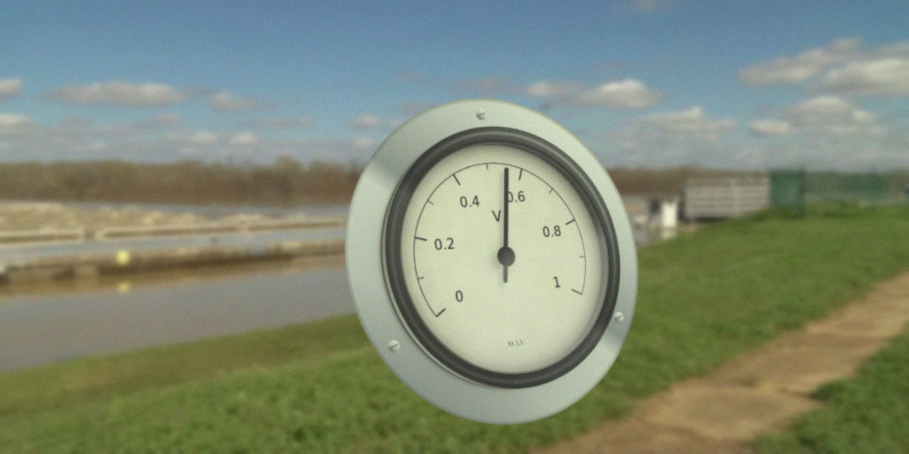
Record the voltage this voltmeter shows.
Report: 0.55 V
